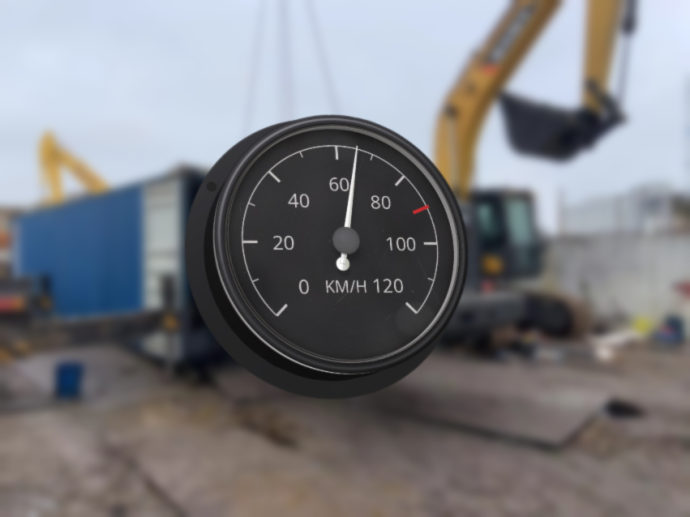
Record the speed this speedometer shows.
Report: 65 km/h
